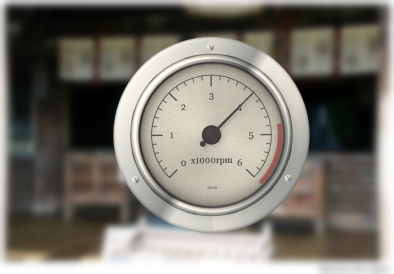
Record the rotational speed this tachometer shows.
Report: 4000 rpm
